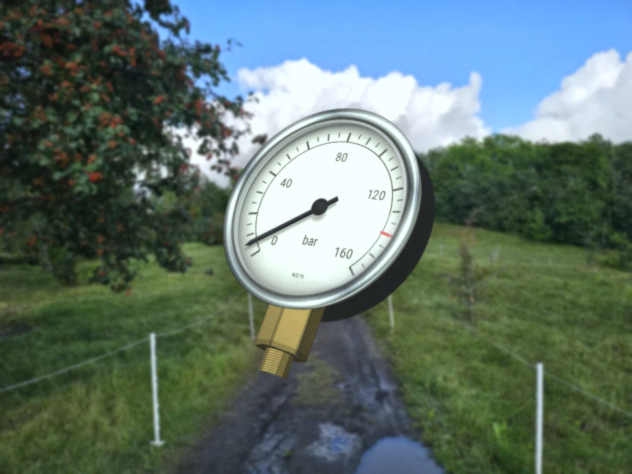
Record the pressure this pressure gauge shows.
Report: 5 bar
